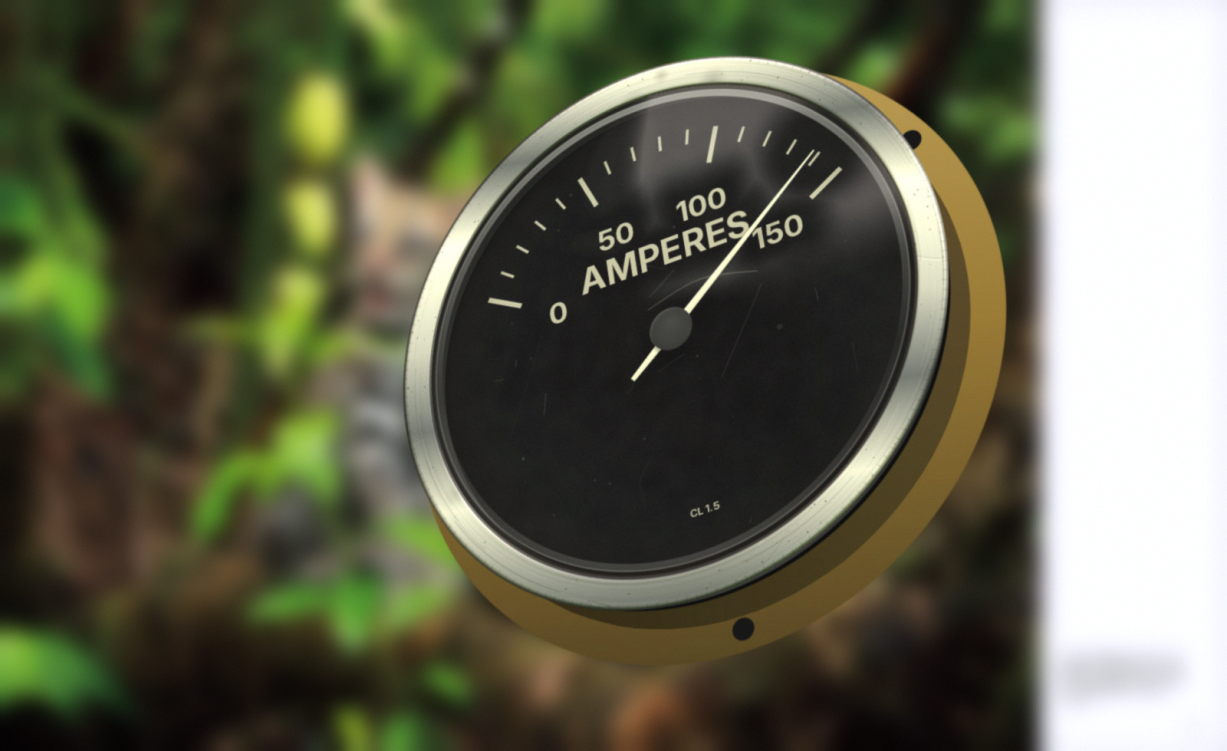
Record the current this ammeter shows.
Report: 140 A
